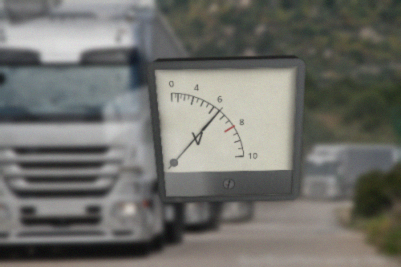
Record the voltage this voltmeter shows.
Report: 6.5 V
